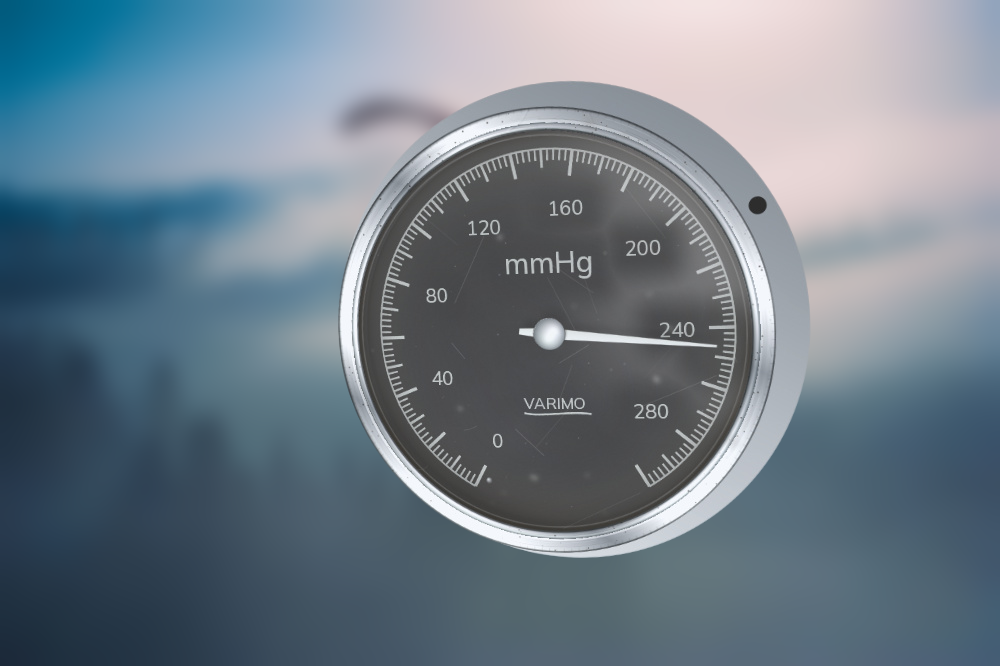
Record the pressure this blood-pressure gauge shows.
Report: 246 mmHg
